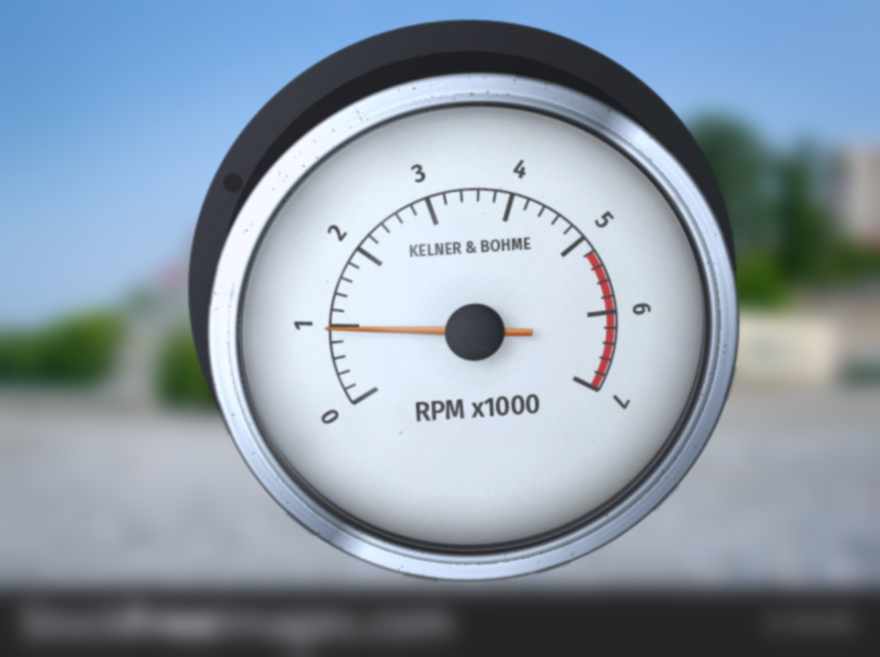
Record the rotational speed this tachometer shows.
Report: 1000 rpm
